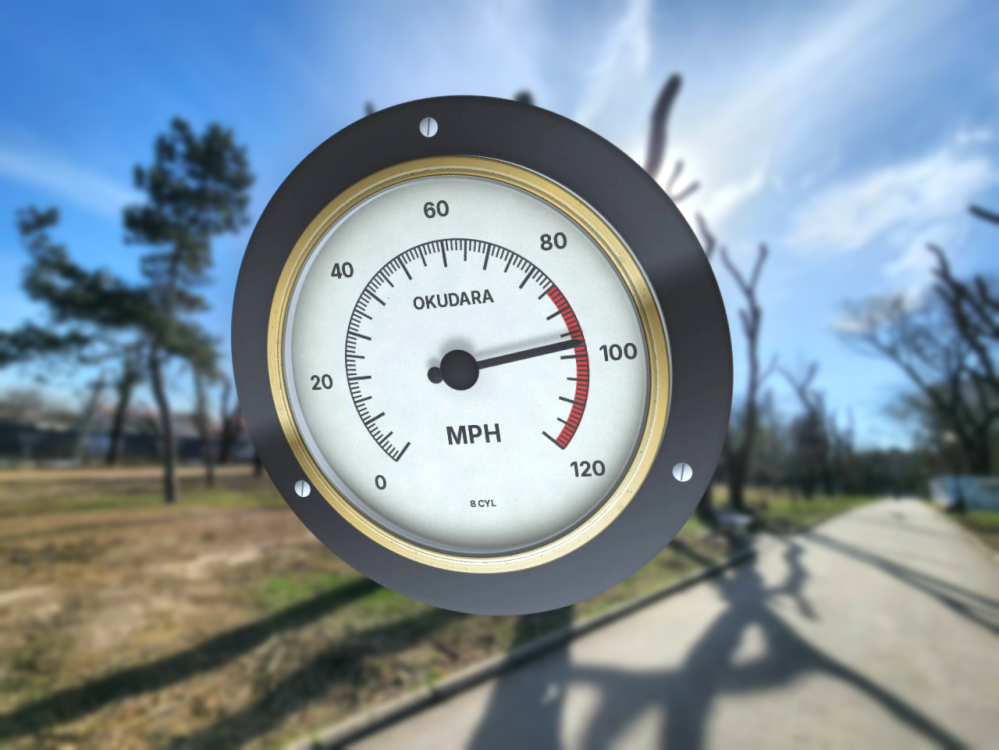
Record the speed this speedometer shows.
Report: 97 mph
